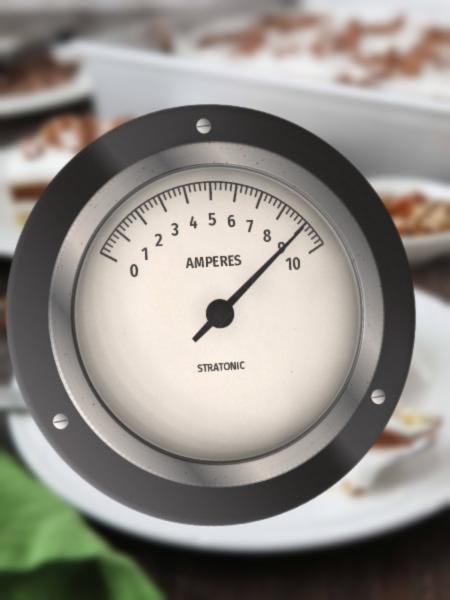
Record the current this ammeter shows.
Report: 9 A
